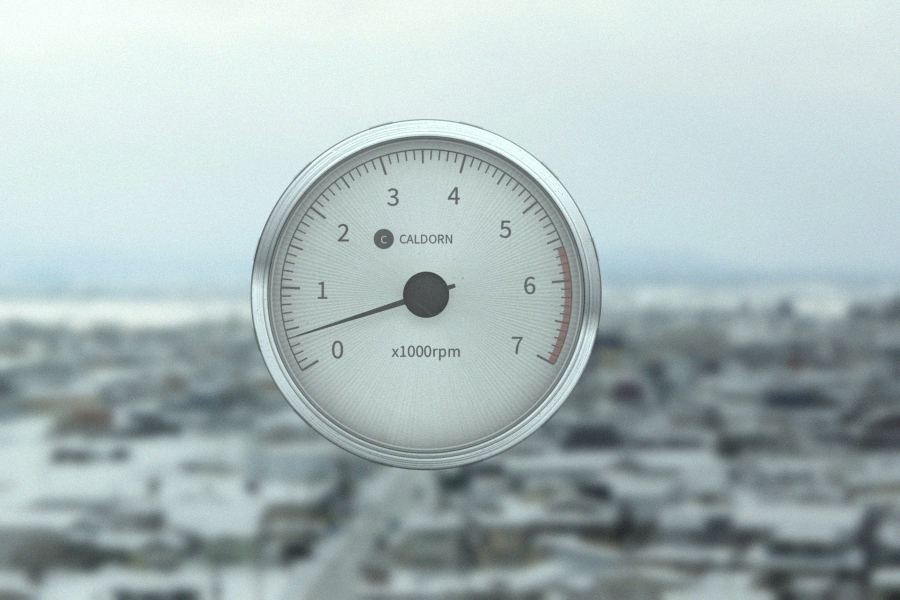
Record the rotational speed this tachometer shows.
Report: 400 rpm
